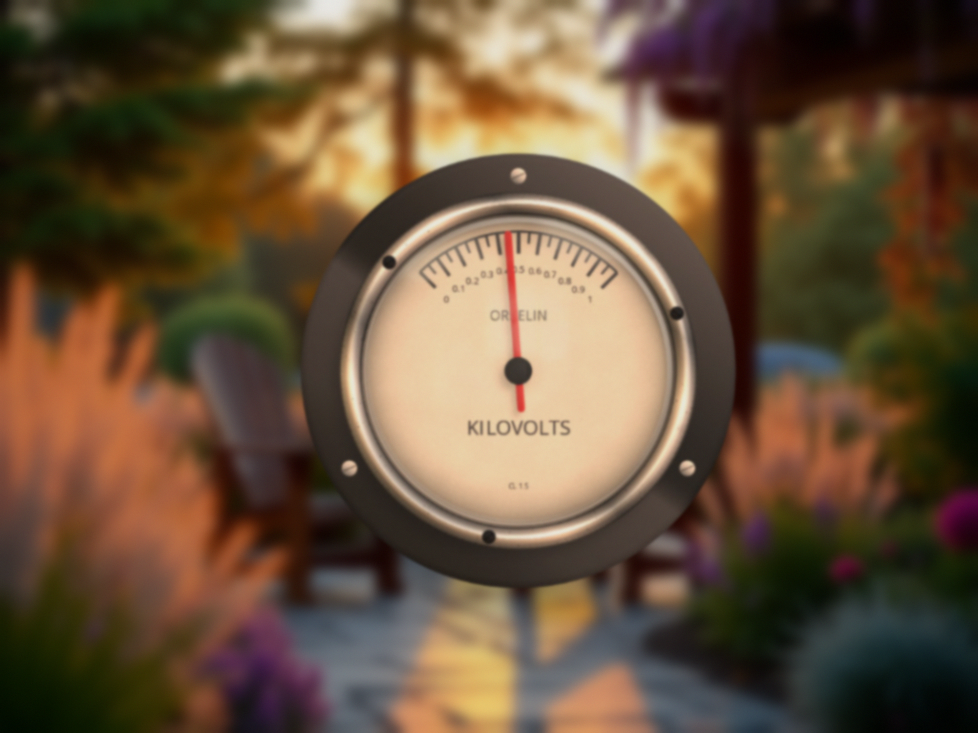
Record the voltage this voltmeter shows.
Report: 0.45 kV
